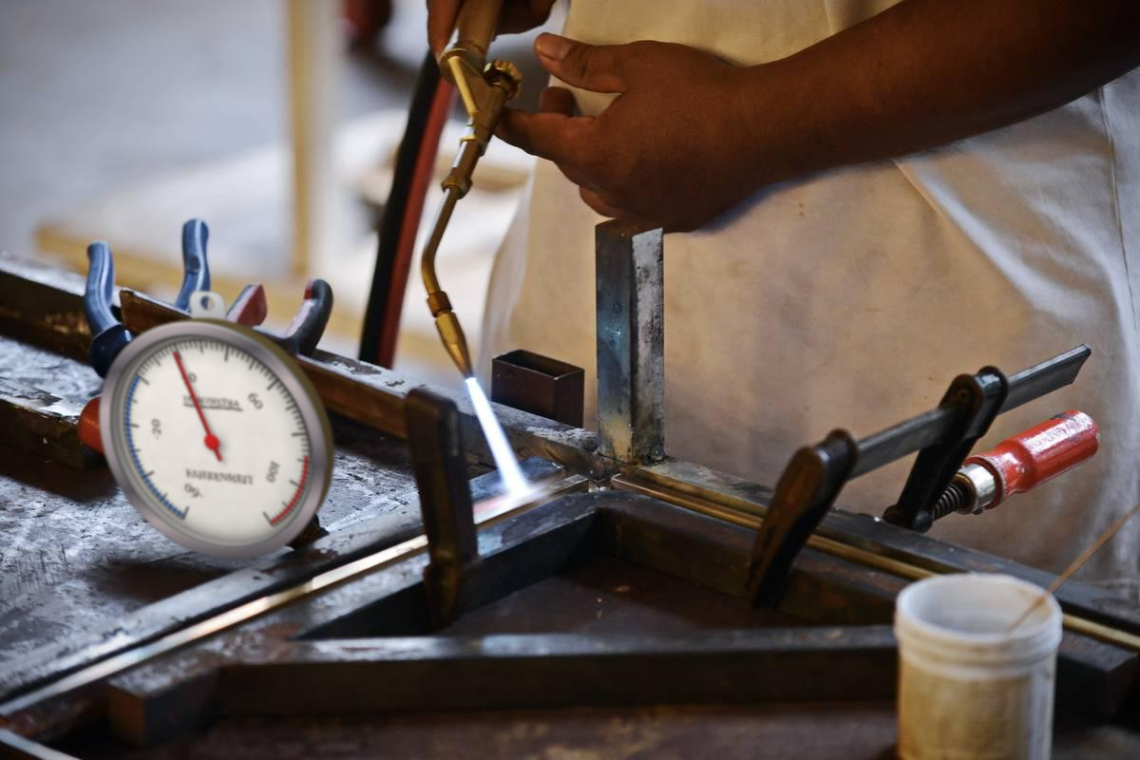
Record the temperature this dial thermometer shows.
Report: 20 °F
